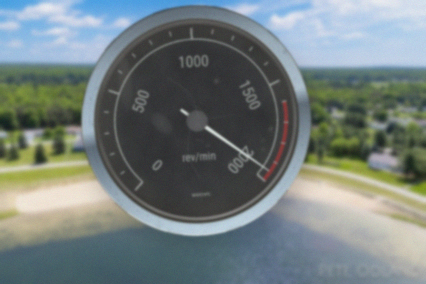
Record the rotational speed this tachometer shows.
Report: 1950 rpm
